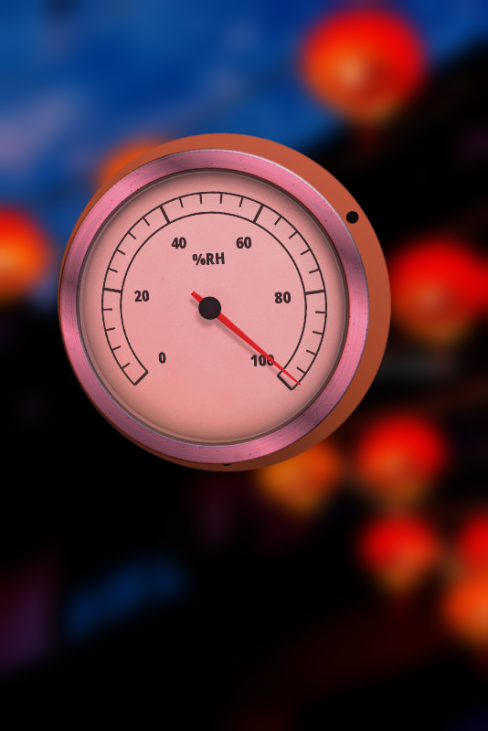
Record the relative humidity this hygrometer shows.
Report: 98 %
